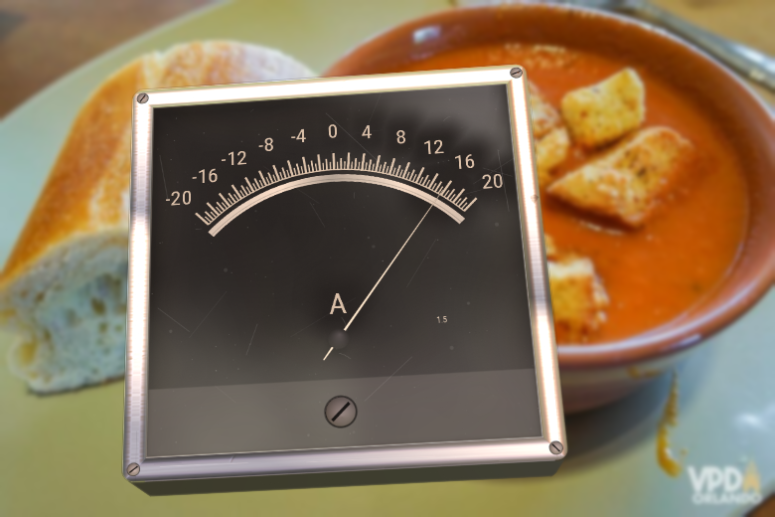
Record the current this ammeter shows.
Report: 16 A
